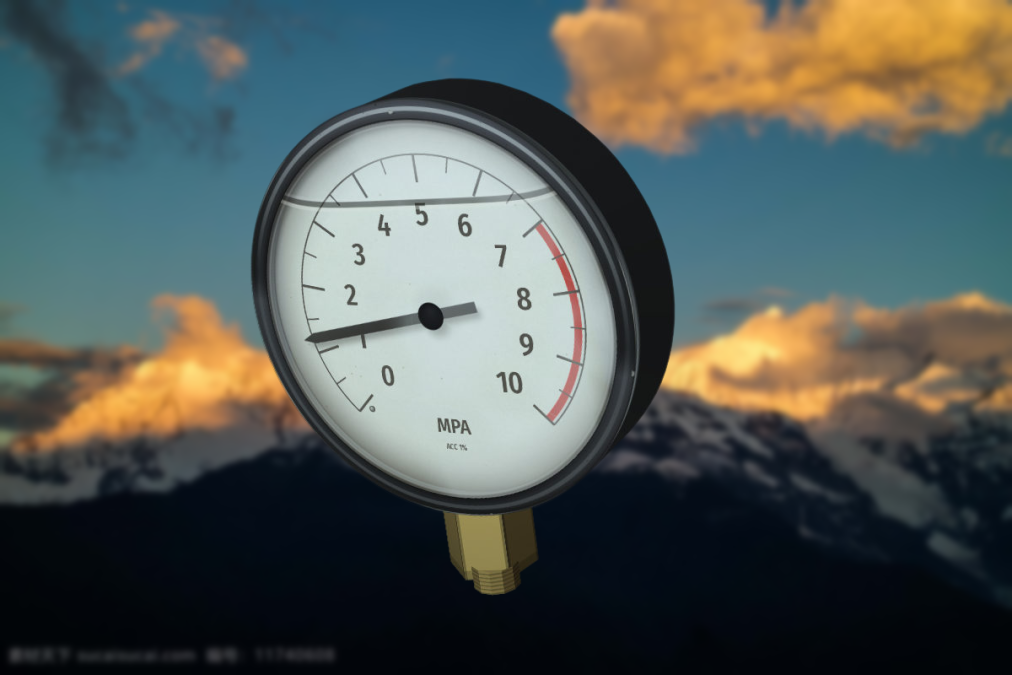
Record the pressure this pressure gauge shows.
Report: 1.25 MPa
